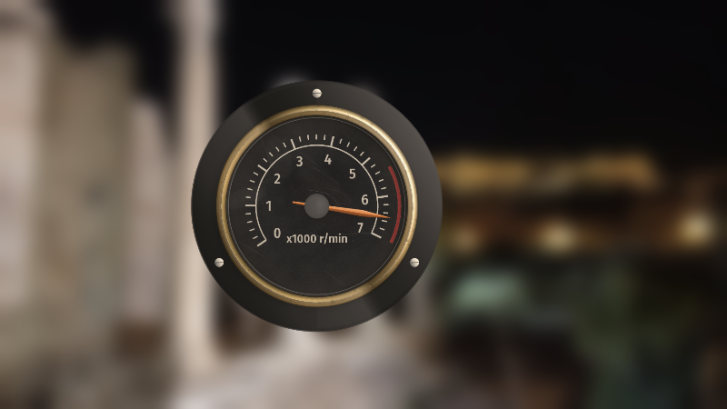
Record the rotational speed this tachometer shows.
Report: 6500 rpm
